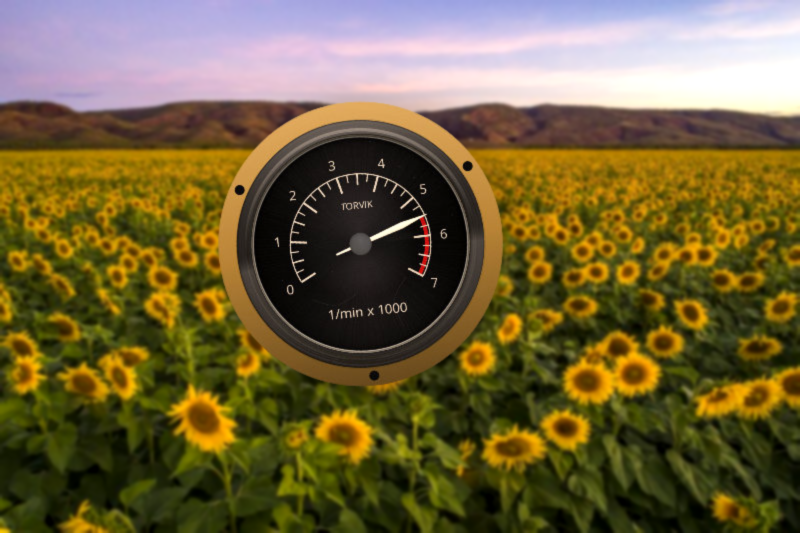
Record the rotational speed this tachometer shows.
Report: 5500 rpm
